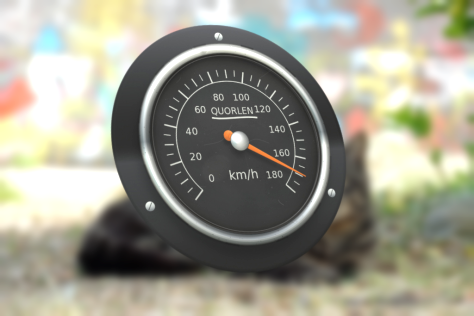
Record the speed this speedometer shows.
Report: 170 km/h
